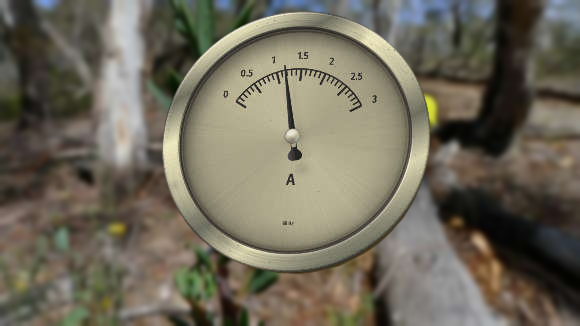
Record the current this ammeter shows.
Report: 1.2 A
